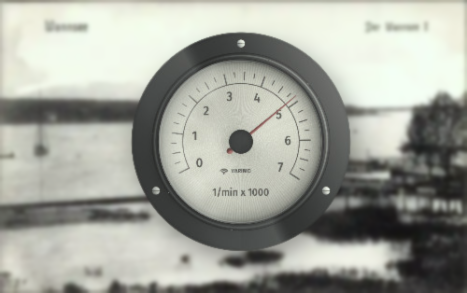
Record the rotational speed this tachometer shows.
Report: 4875 rpm
